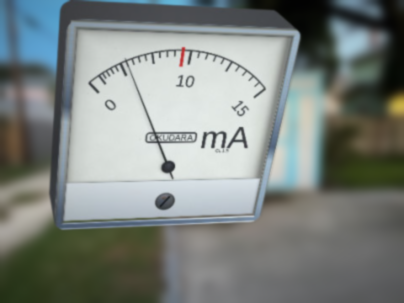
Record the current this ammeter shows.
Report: 5.5 mA
